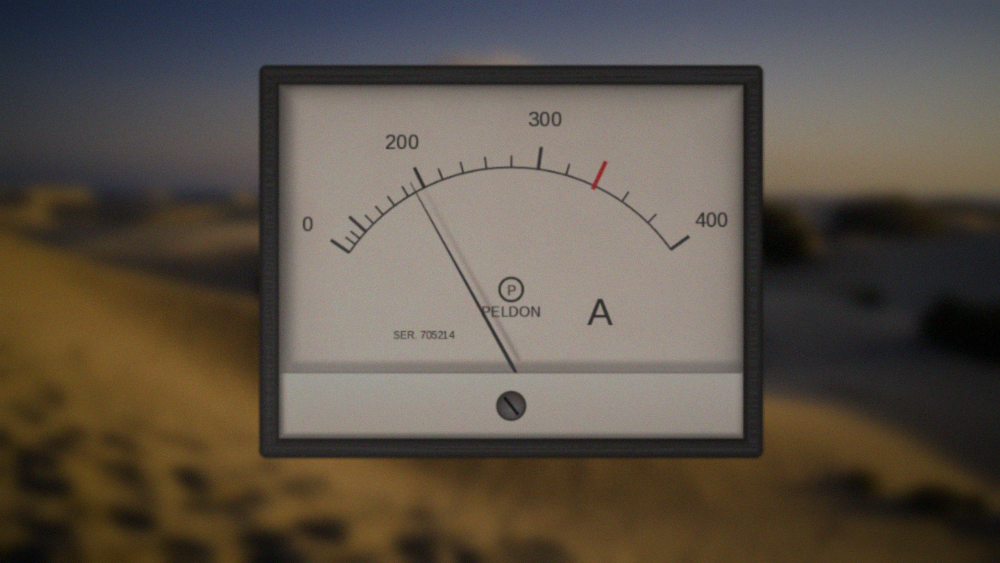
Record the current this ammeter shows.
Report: 190 A
